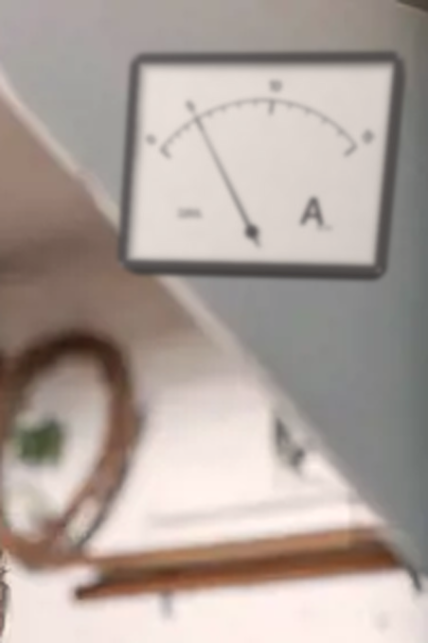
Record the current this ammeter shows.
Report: 5 A
